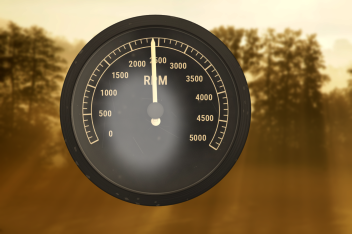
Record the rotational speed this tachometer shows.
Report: 2400 rpm
